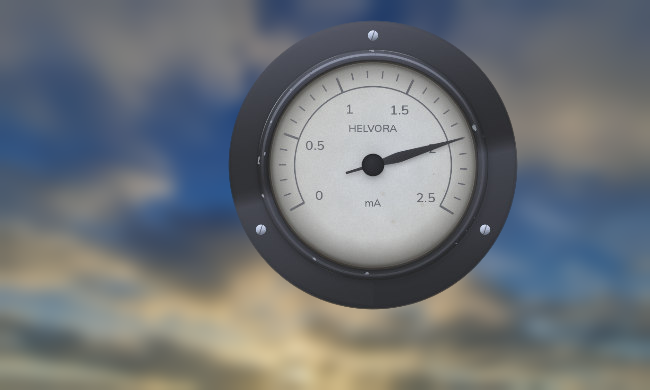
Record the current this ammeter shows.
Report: 2 mA
